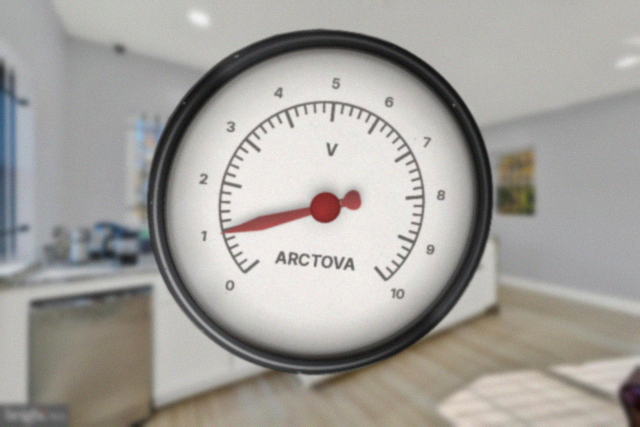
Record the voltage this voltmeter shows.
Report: 1 V
